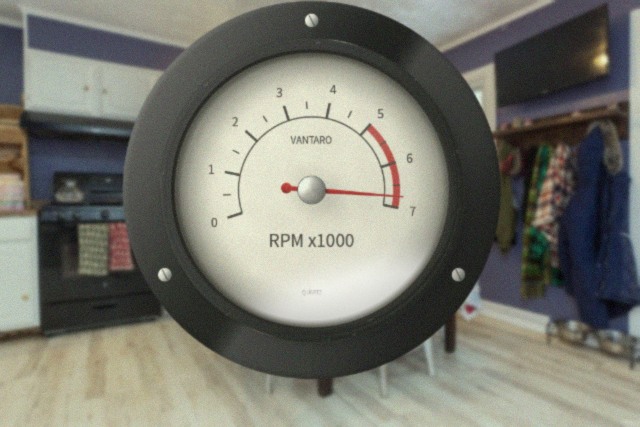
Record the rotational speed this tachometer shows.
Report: 6750 rpm
